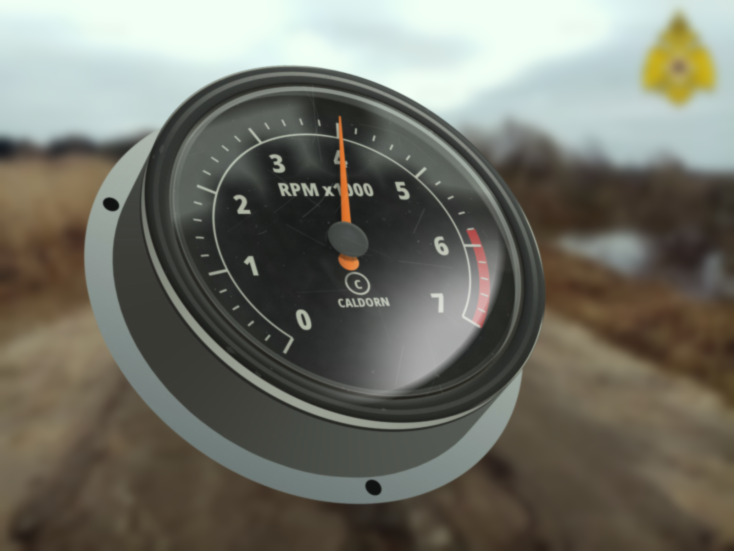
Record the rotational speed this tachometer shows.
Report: 4000 rpm
